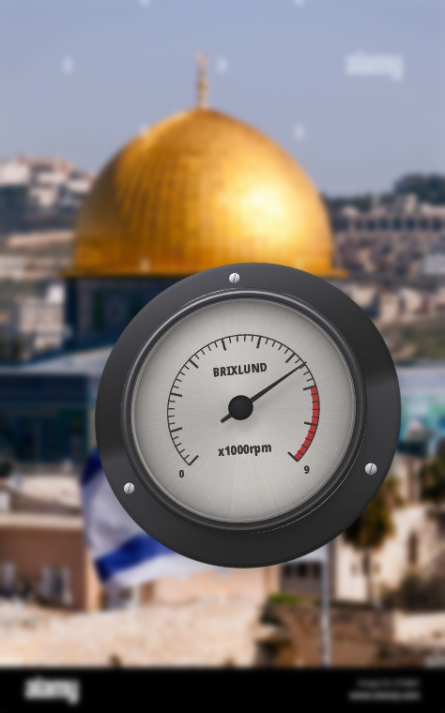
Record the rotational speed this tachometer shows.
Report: 6400 rpm
